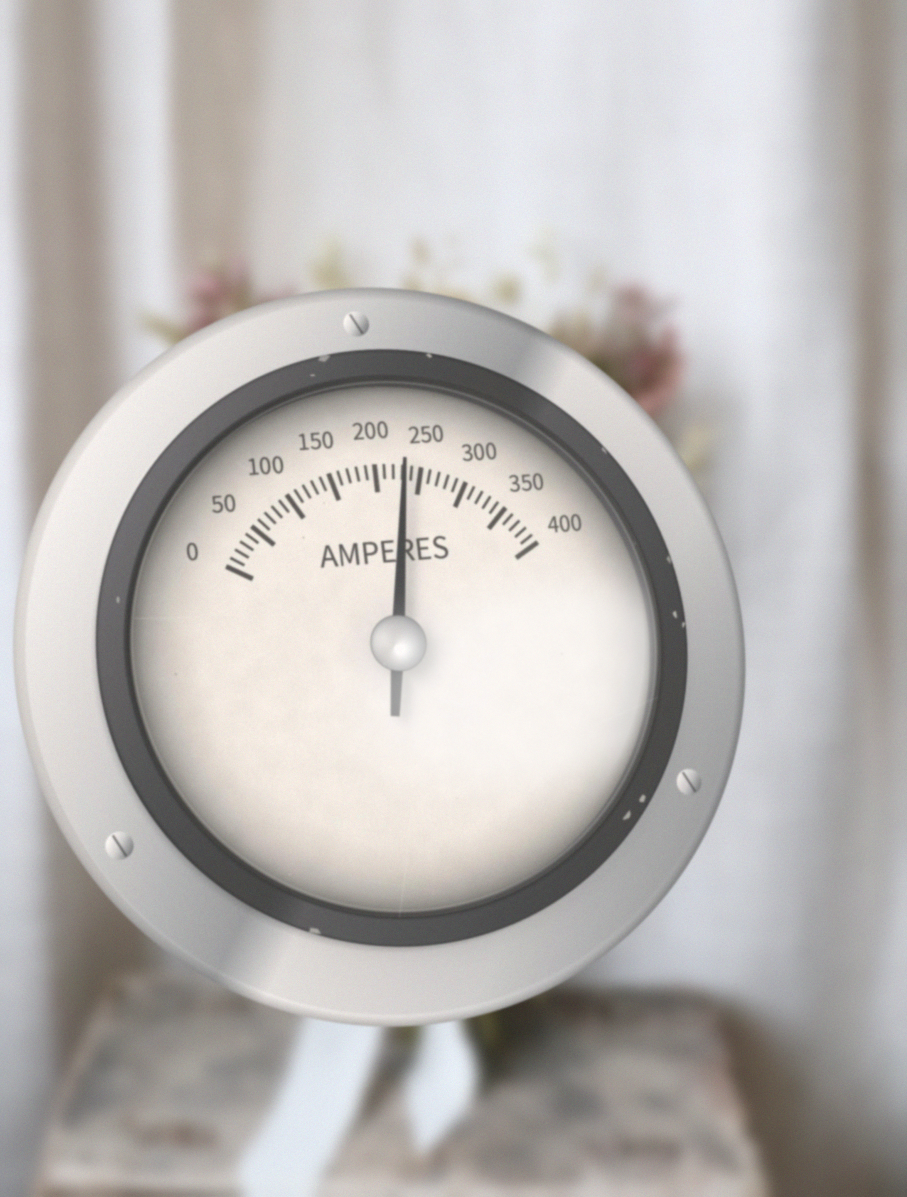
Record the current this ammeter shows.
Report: 230 A
